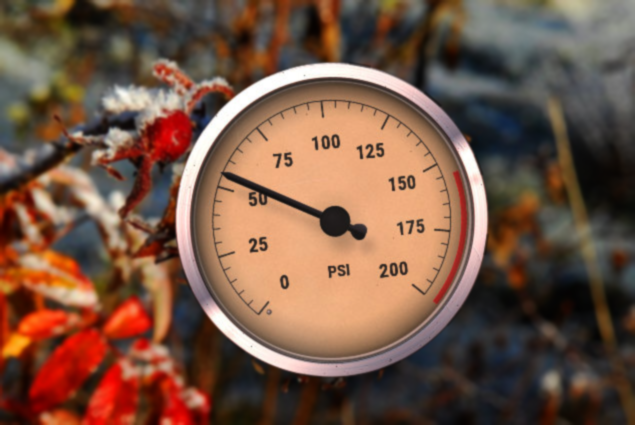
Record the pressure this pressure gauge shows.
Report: 55 psi
